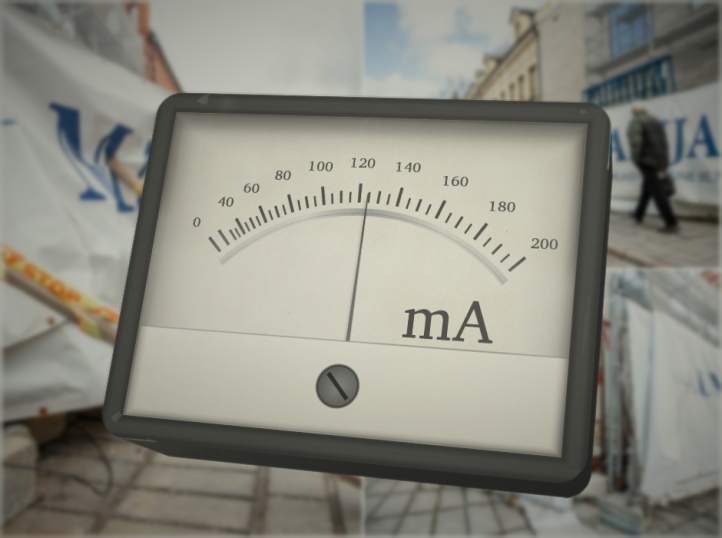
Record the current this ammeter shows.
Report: 125 mA
